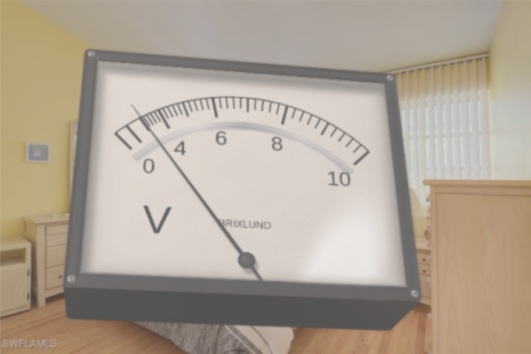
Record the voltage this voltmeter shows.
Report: 3 V
